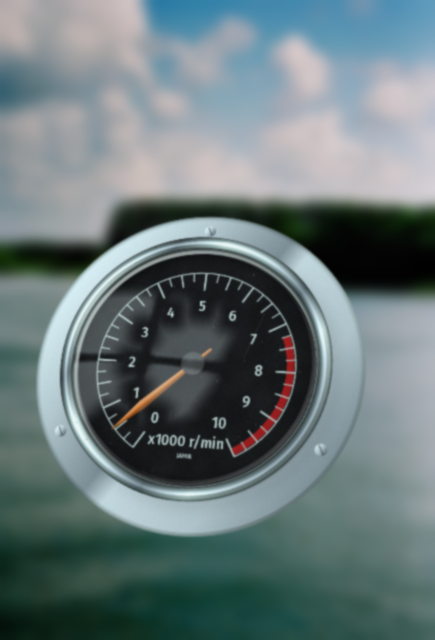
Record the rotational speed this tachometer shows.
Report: 500 rpm
